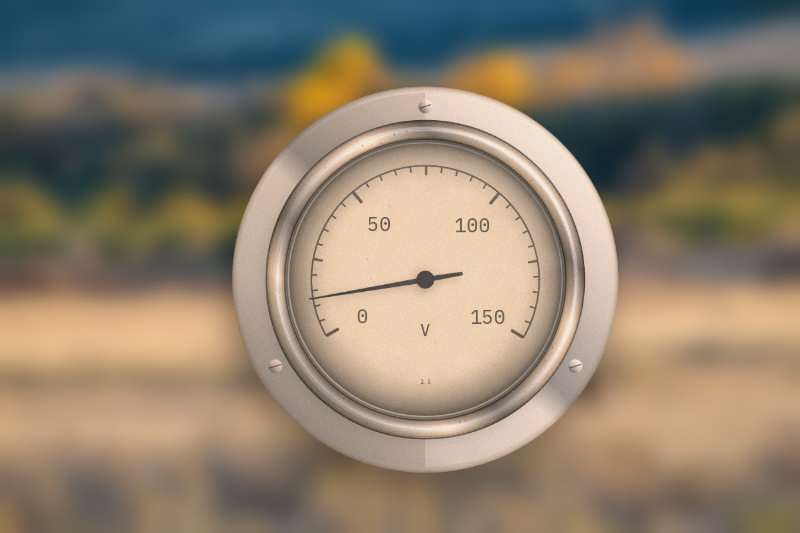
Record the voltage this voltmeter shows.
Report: 12.5 V
